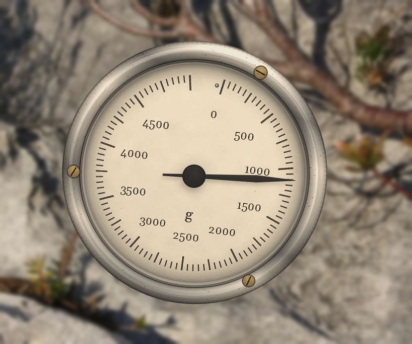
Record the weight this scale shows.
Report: 1100 g
